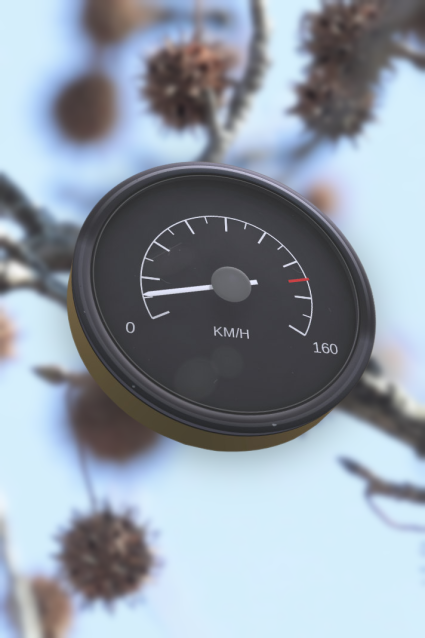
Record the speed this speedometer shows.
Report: 10 km/h
